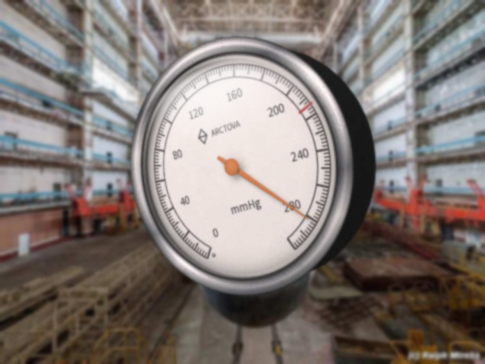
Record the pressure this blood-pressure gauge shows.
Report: 280 mmHg
